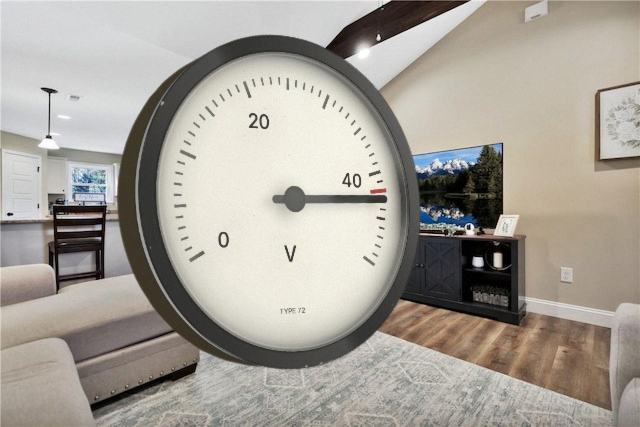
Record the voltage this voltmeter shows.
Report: 43 V
